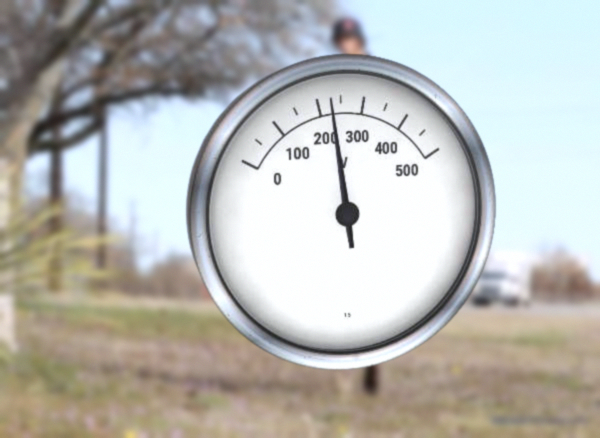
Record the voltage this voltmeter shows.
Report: 225 V
